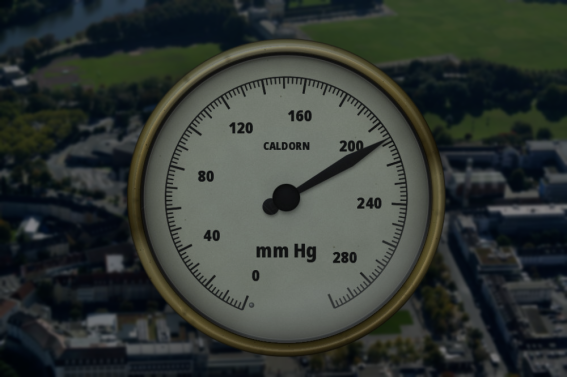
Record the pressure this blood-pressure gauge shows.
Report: 208 mmHg
